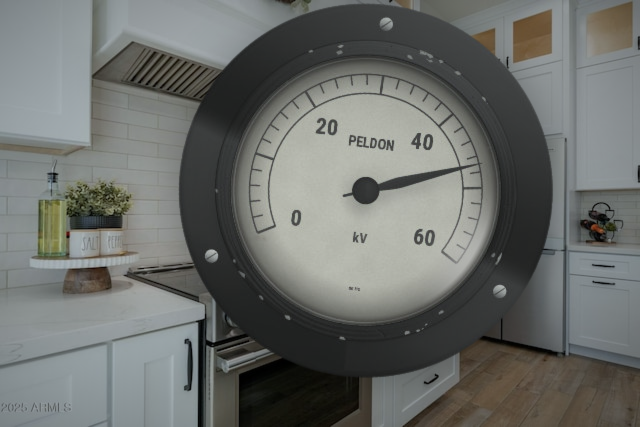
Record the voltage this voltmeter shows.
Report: 47 kV
